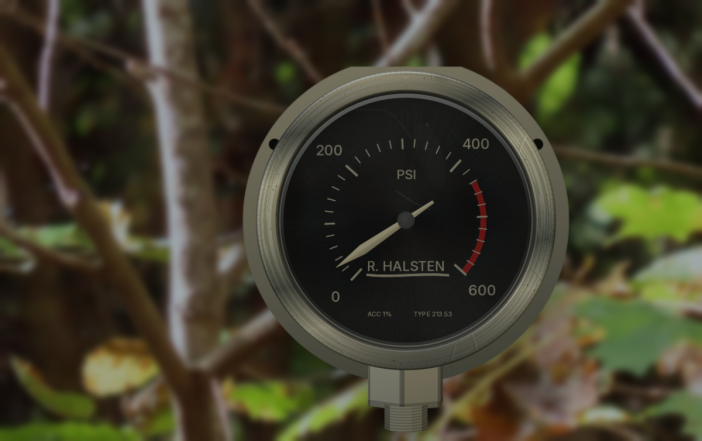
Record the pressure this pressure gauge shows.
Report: 30 psi
